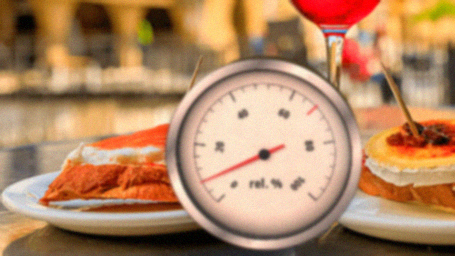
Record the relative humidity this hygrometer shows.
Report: 8 %
